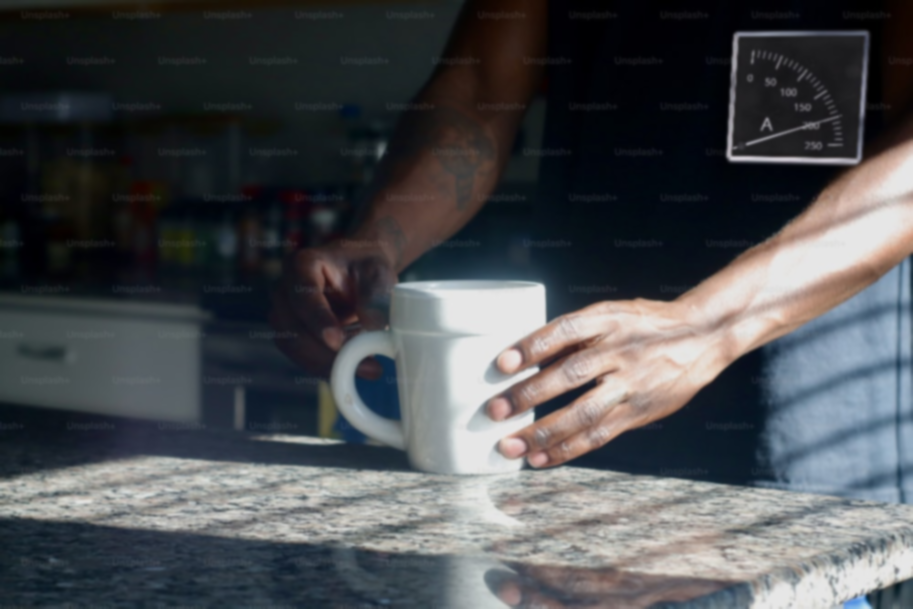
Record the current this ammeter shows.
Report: 200 A
